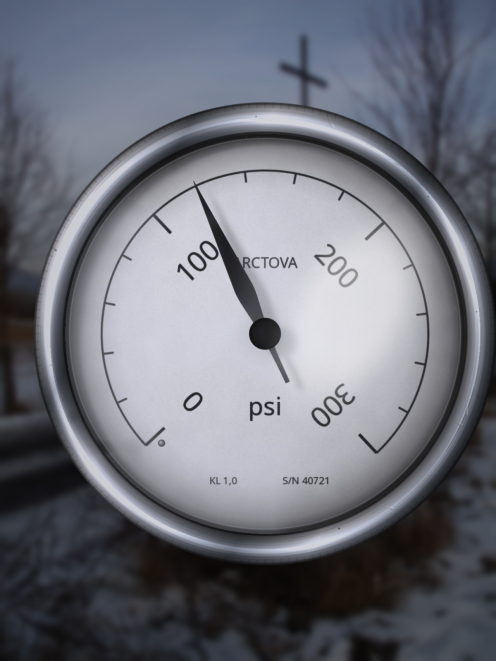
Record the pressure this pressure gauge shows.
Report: 120 psi
